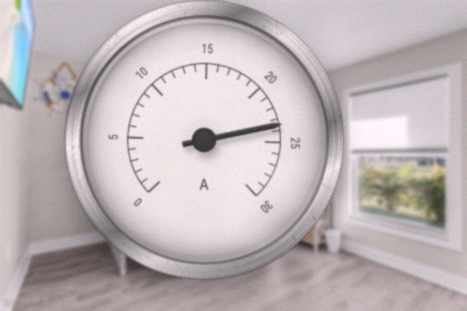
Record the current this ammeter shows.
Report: 23.5 A
